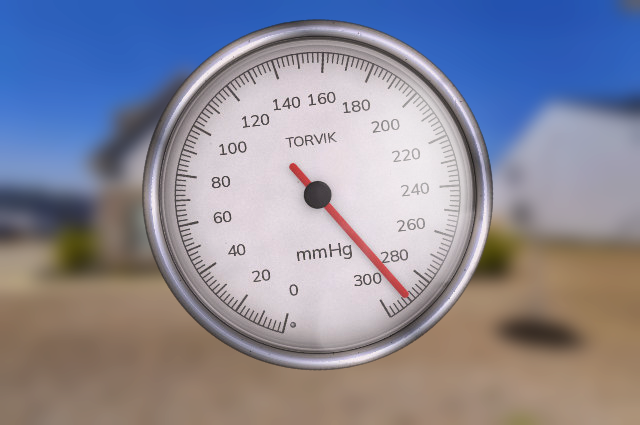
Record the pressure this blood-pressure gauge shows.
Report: 290 mmHg
